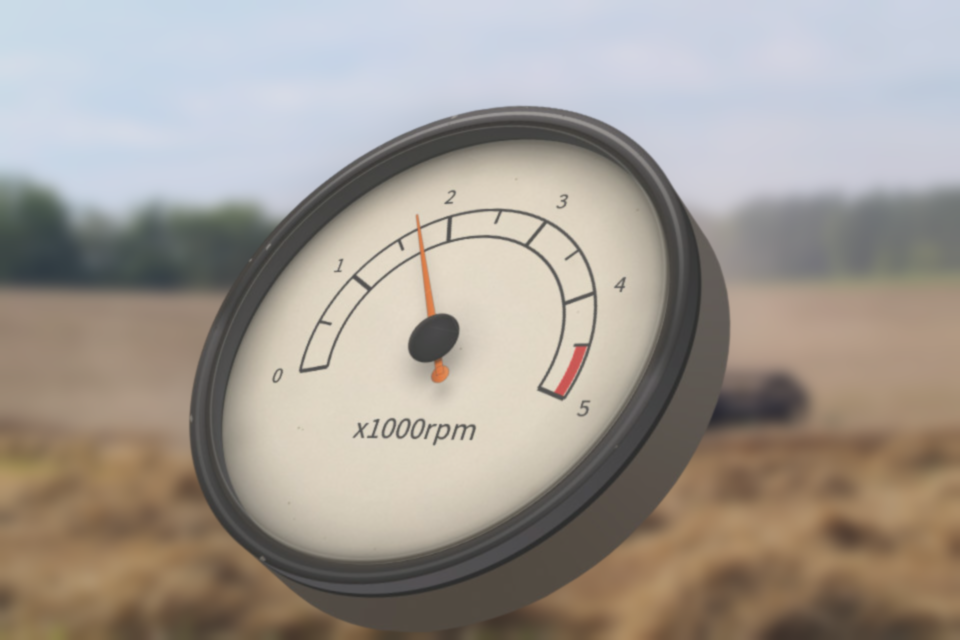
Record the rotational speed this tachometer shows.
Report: 1750 rpm
